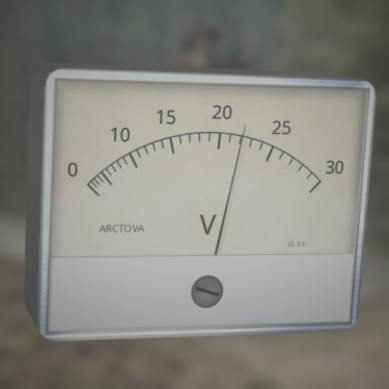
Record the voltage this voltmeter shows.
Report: 22 V
